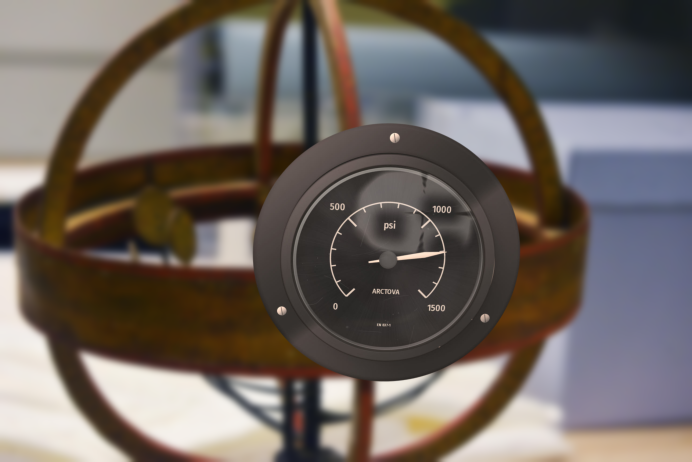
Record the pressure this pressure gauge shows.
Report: 1200 psi
